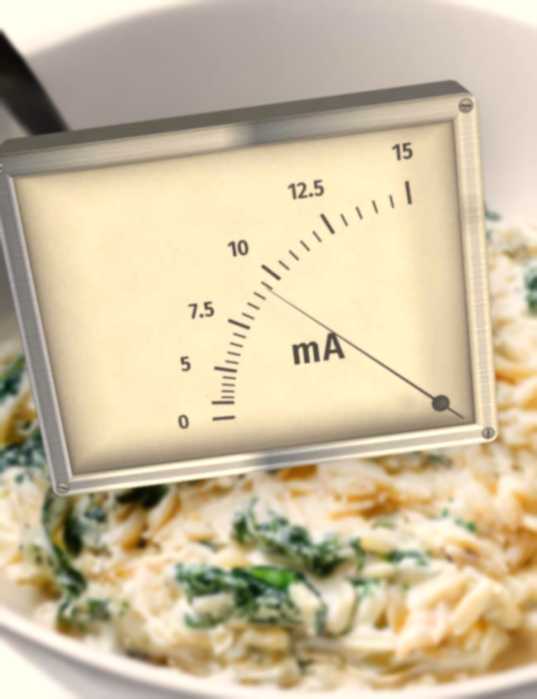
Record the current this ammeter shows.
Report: 9.5 mA
